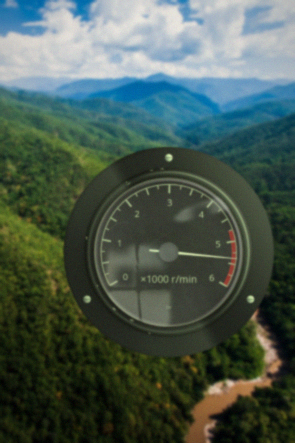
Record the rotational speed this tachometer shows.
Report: 5375 rpm
